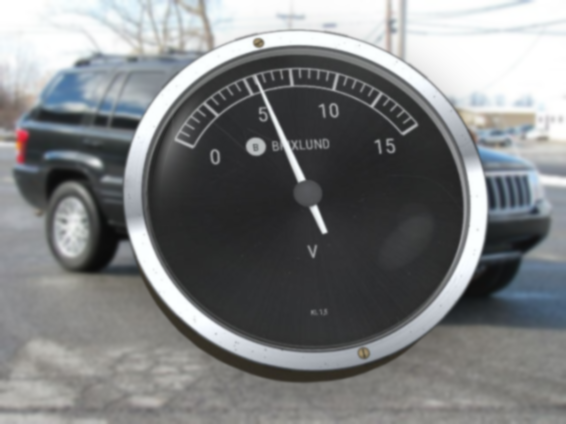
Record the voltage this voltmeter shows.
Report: 5.5 V
